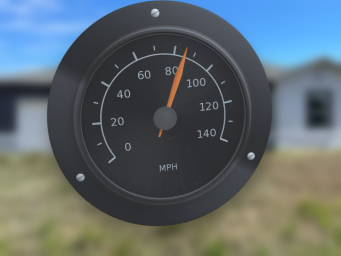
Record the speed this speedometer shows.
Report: 85 mph
